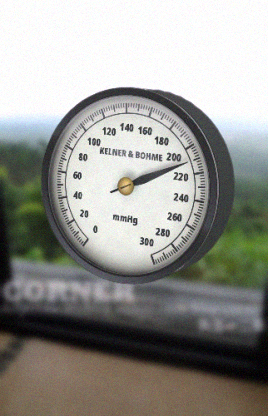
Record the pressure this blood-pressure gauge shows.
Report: 210 mmHg
